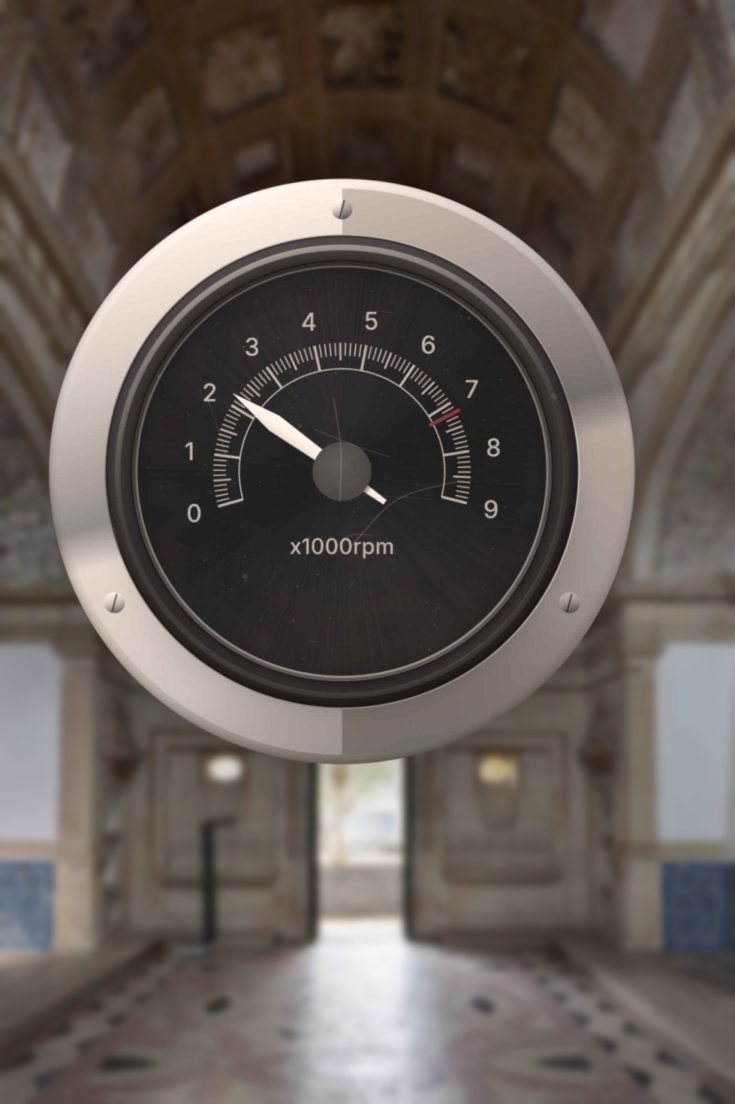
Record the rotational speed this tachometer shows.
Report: 2200 rpm
